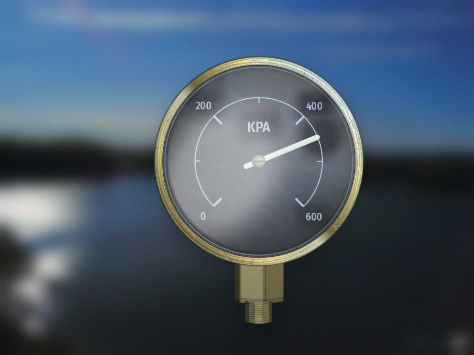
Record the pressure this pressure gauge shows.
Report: 450 kPa
